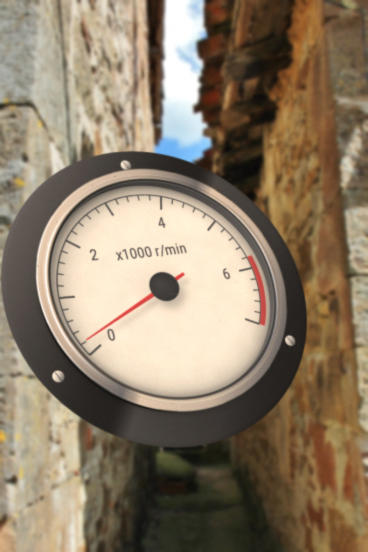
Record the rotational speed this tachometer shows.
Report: 200 rpm
